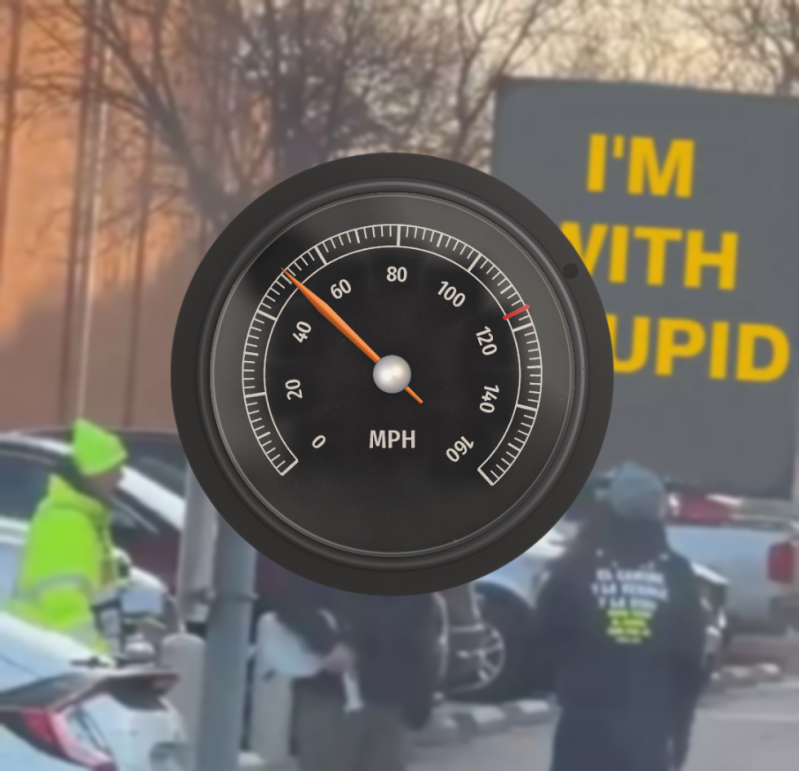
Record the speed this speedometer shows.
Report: 51 mph
